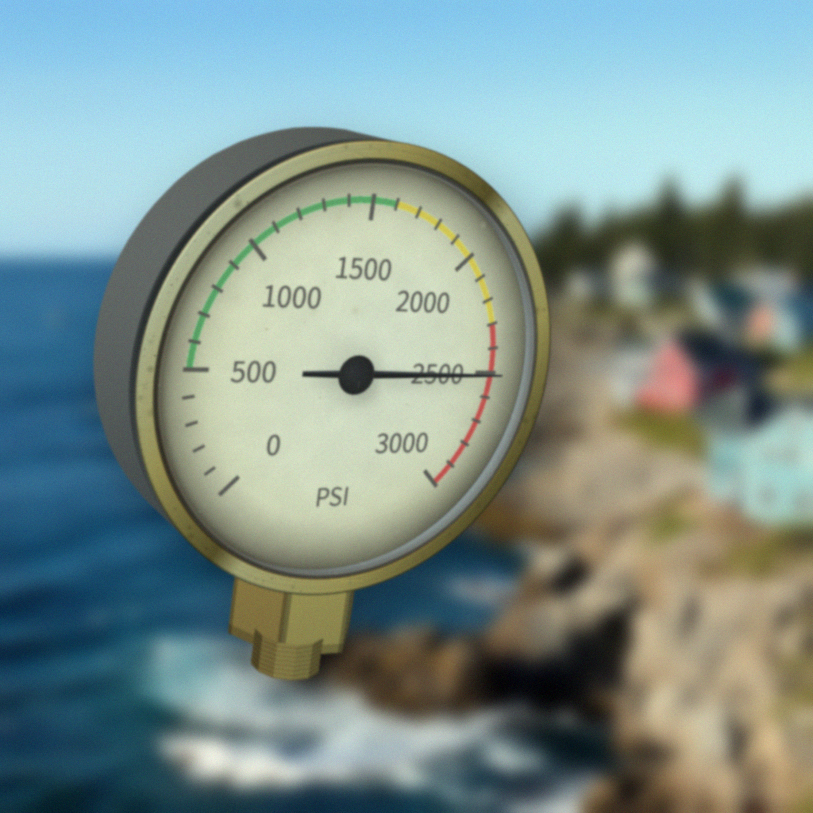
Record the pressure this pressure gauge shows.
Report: 2500 psi
